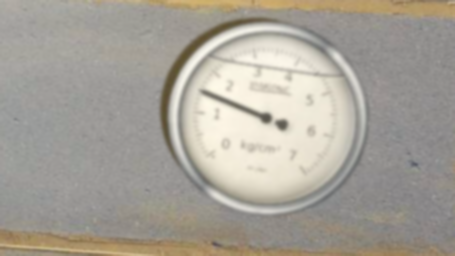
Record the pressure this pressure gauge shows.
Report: 1.5 kg/cm²
